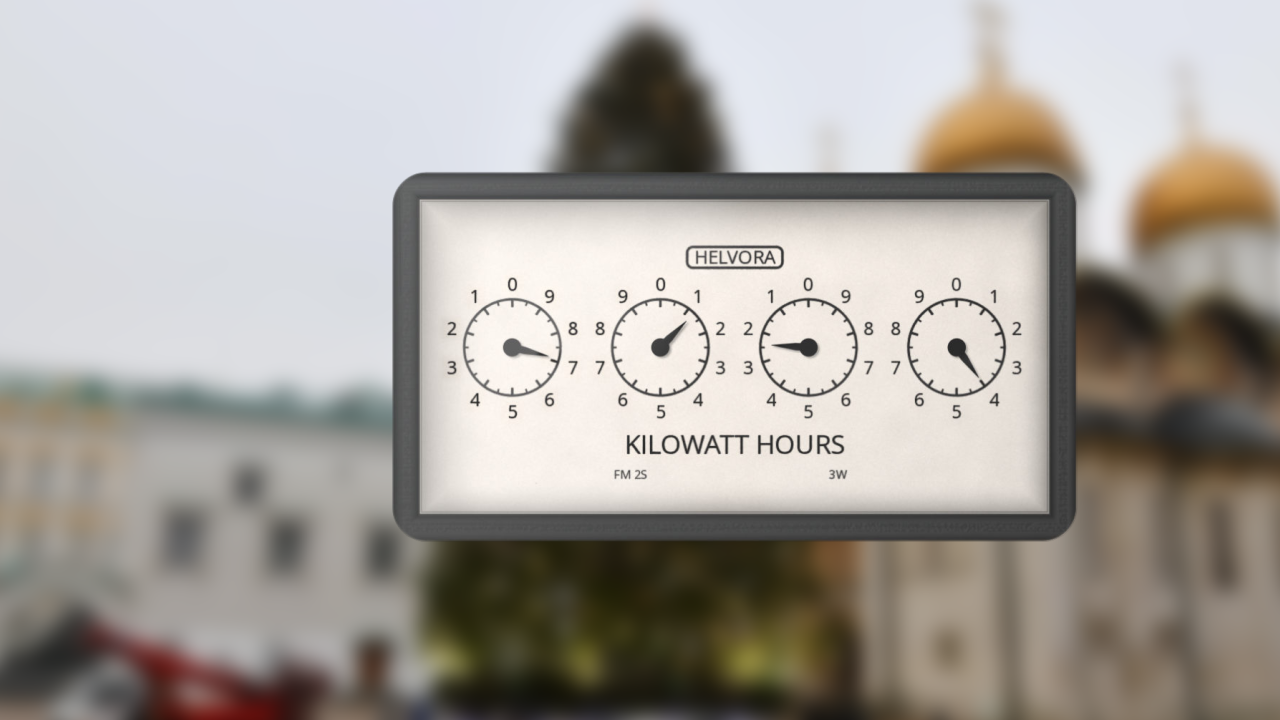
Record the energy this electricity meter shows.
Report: 7124 kWh
